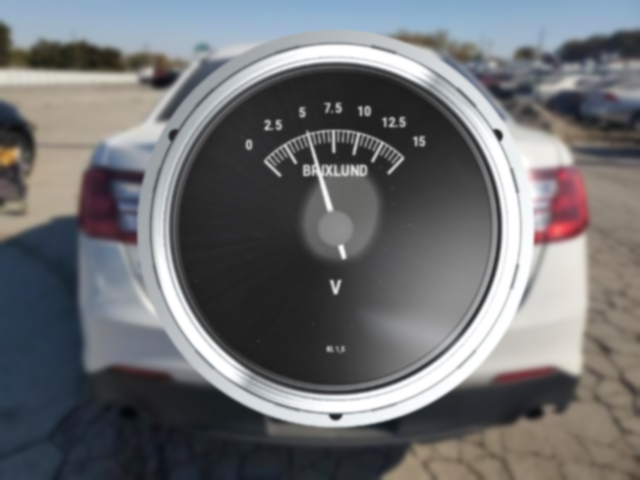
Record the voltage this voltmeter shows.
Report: 5 V
